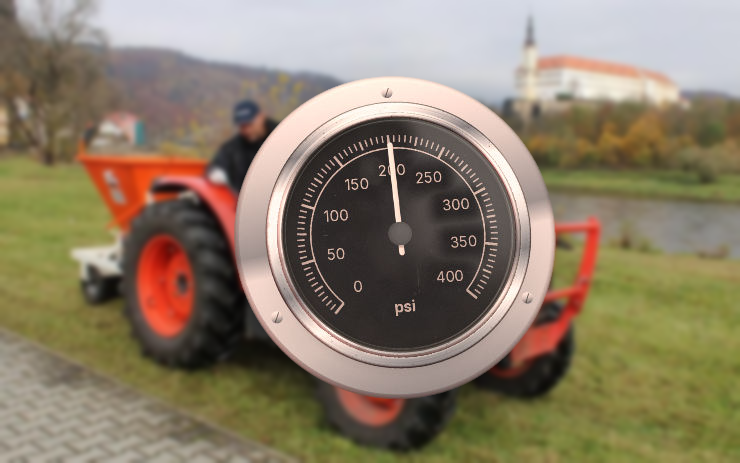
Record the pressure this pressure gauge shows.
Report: 200 psi
